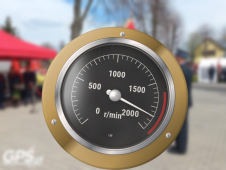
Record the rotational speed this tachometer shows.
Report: 1850 rpm
